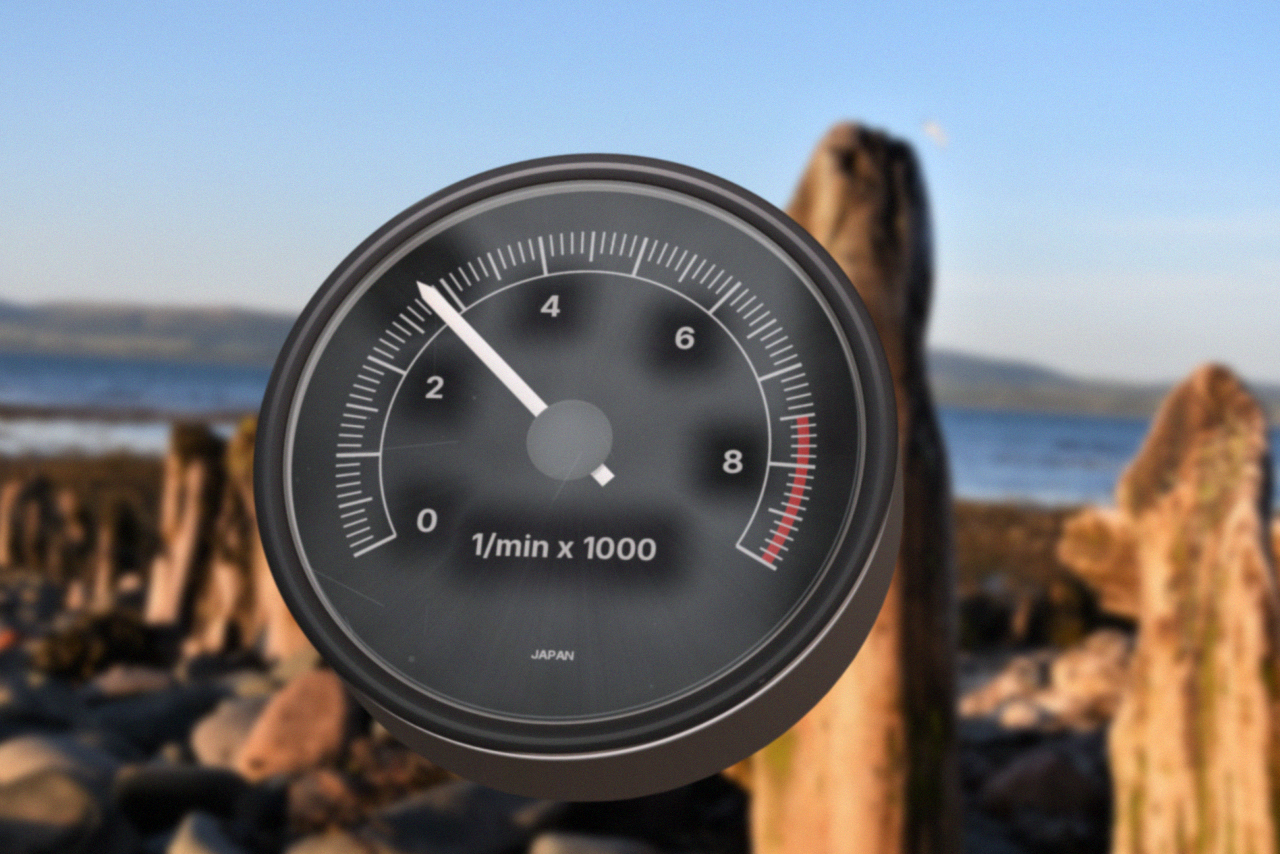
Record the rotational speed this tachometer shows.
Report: 2800 rpm
